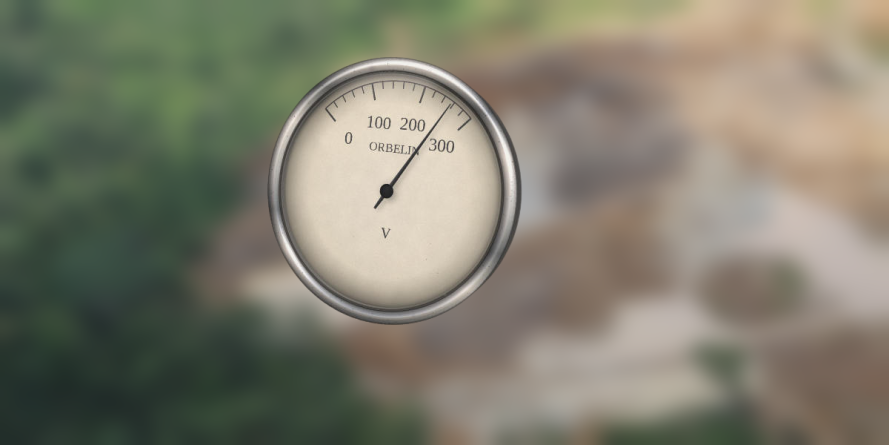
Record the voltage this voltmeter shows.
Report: 260 V
